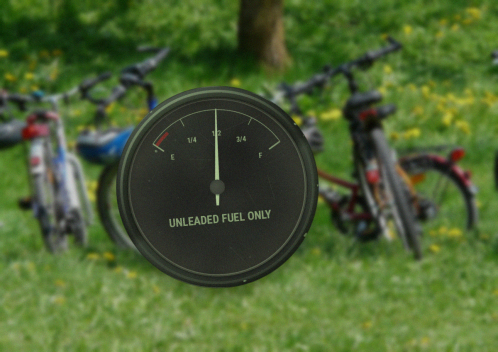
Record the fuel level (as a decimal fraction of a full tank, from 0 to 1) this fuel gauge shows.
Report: 0.5
